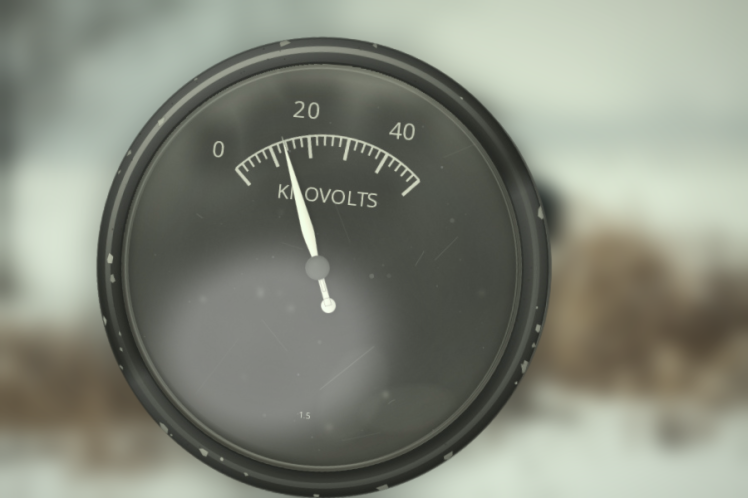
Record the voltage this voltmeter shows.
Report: 14 kV
